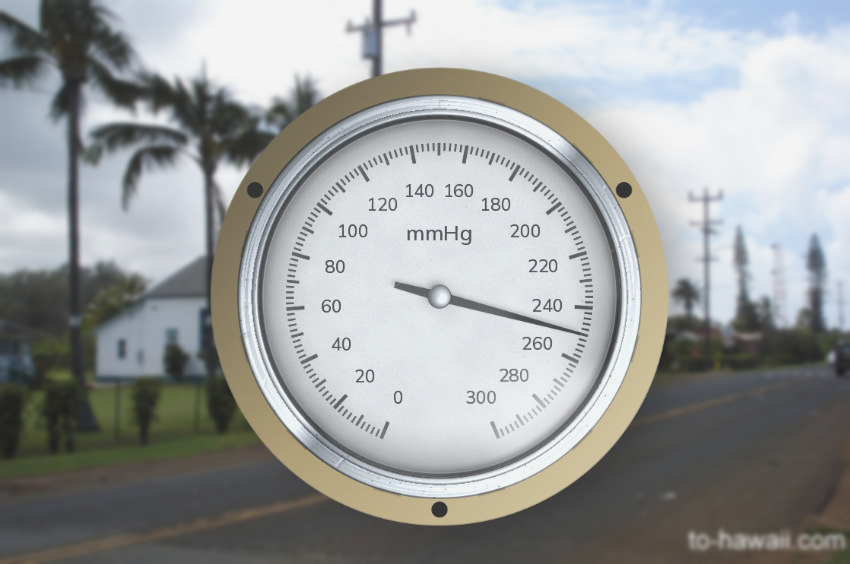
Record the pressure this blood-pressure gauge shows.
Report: 250 mmHg
